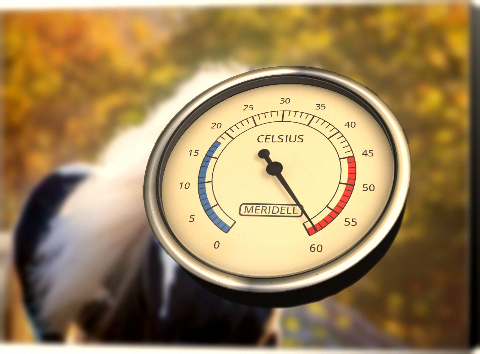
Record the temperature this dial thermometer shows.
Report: 59 °C
